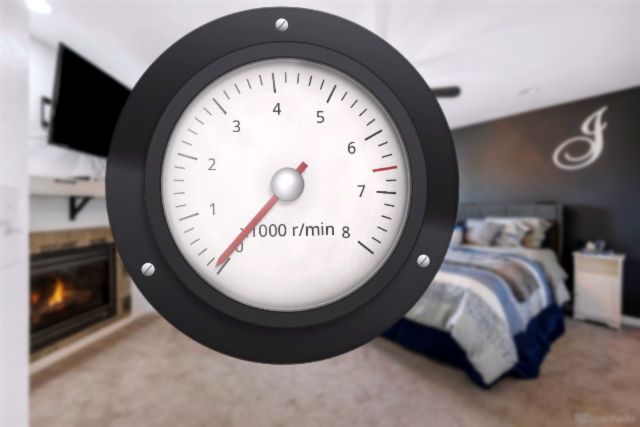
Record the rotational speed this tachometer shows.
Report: 100 rpm
